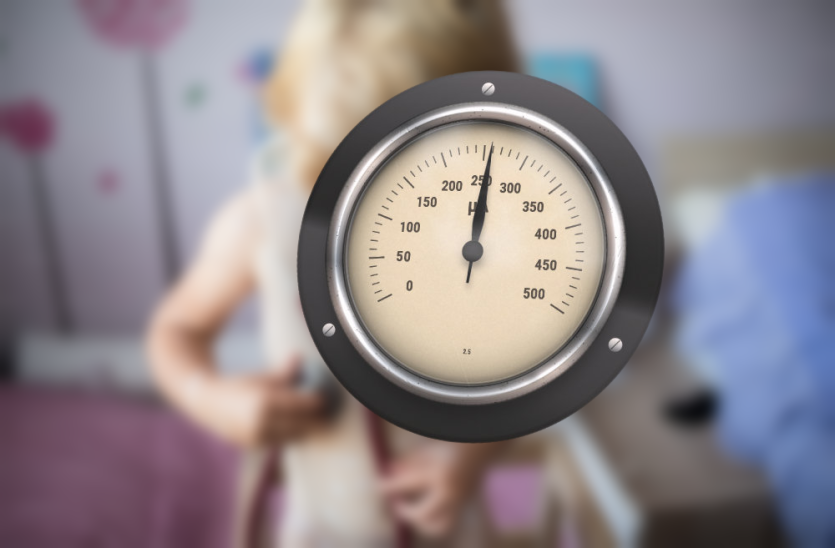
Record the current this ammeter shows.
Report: 260 µA
